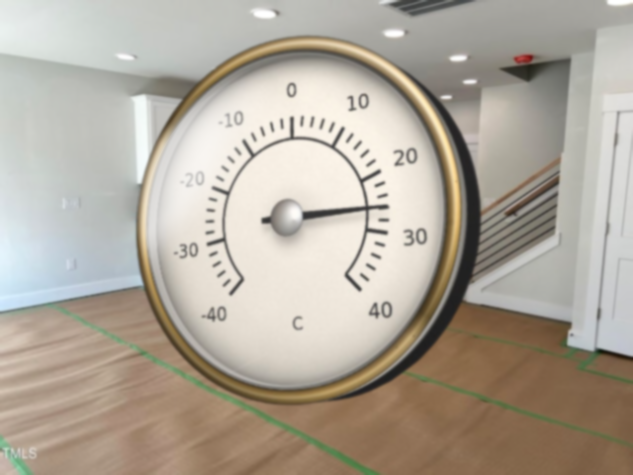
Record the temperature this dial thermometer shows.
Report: 26 °C
